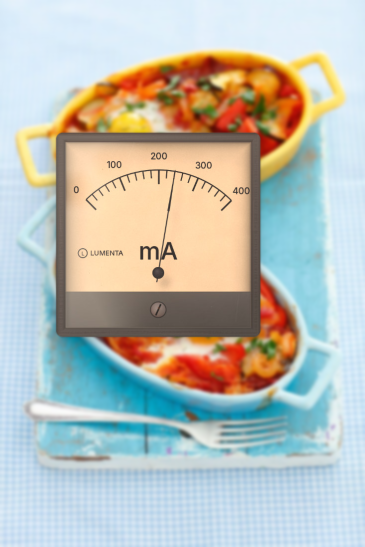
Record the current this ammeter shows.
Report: 240 mA
